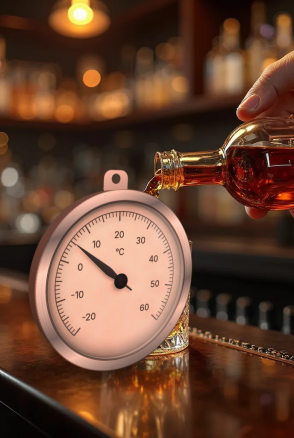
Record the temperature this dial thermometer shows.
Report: 5 °C
